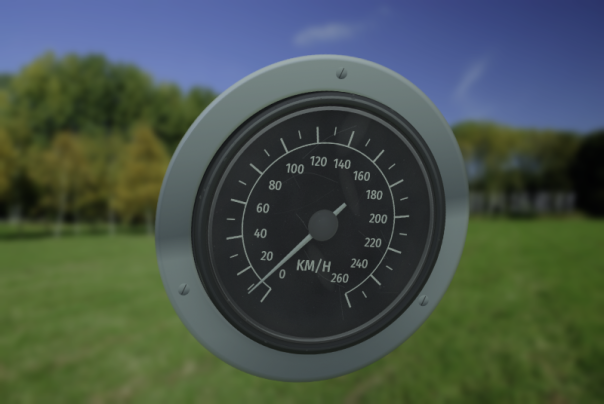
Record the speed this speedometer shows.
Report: 10 km/h
